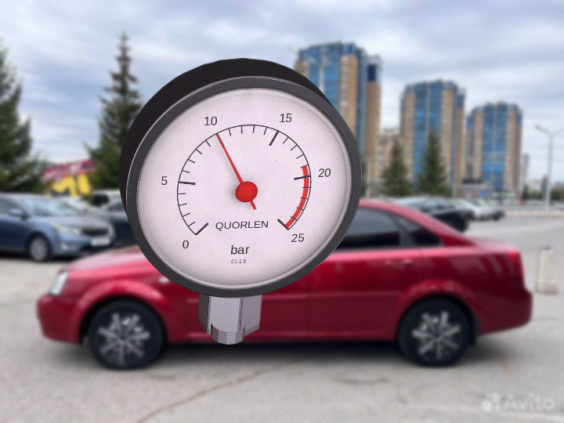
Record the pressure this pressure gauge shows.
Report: 10 bar
